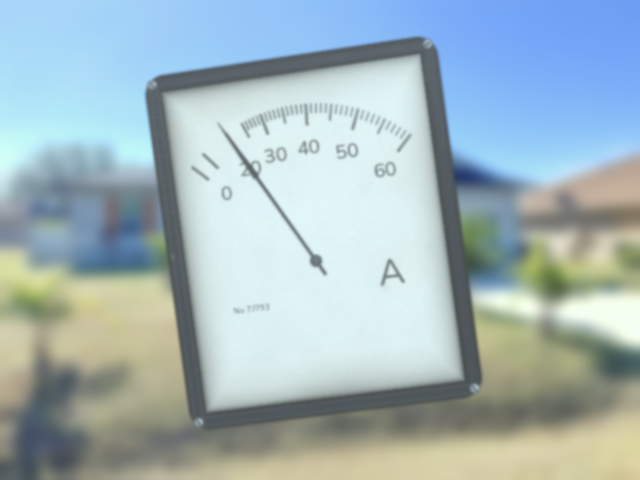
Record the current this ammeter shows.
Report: 20 A
